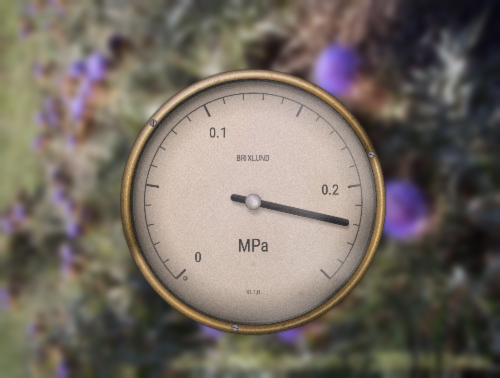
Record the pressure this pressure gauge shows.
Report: 0.22 MPa
